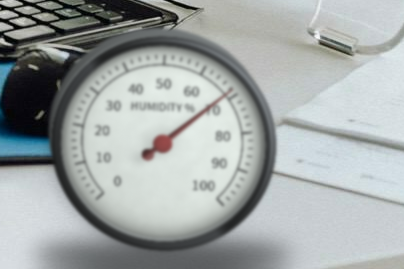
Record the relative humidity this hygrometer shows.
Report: 68 %
